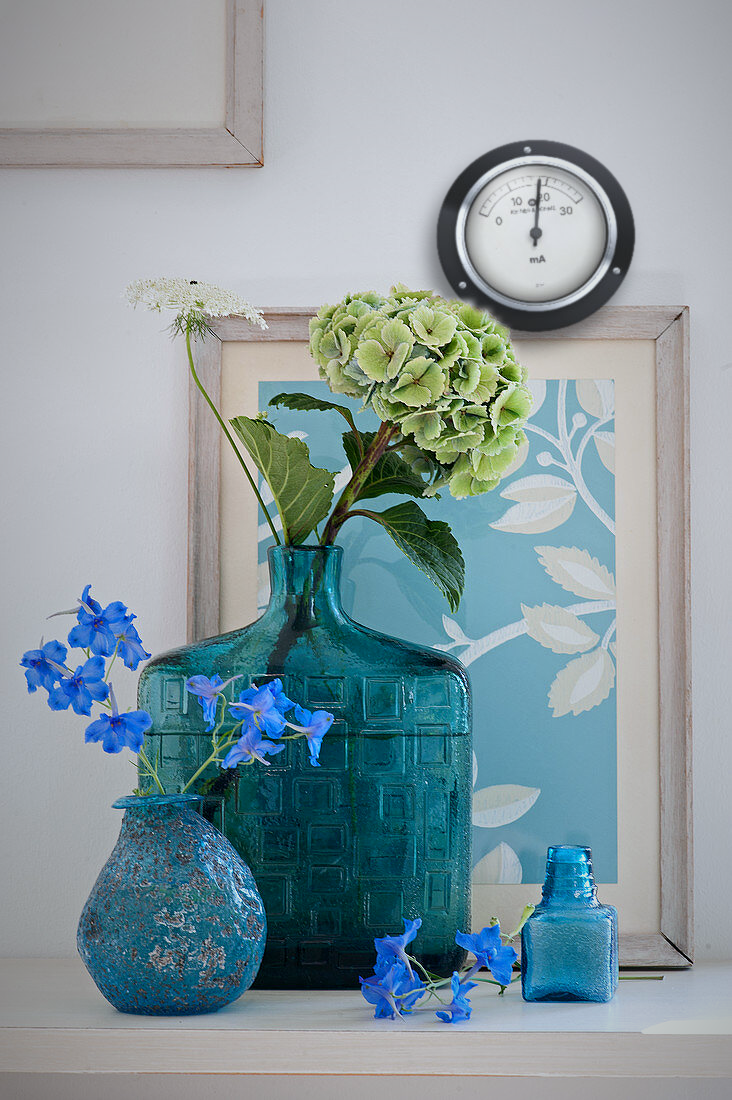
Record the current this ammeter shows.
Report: 18 mA
